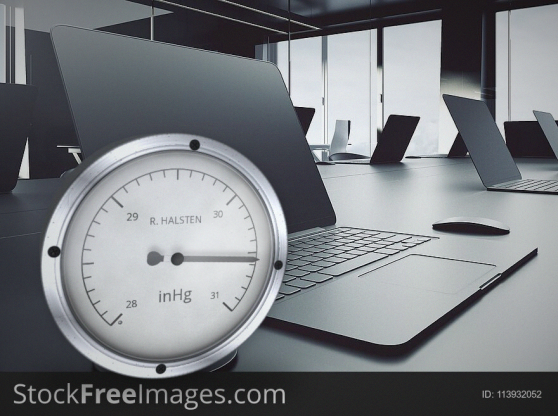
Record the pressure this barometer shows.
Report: 30.55 inHg
